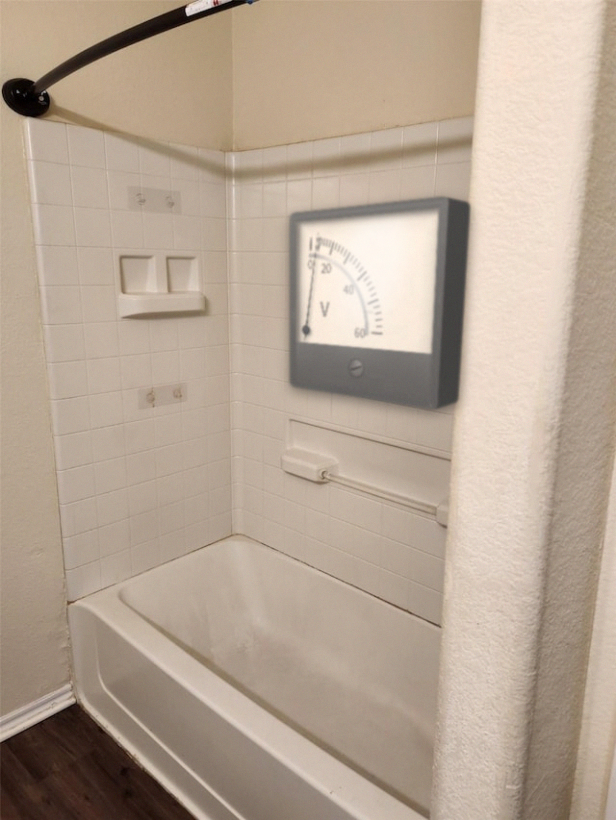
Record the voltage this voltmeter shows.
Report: 10 V
